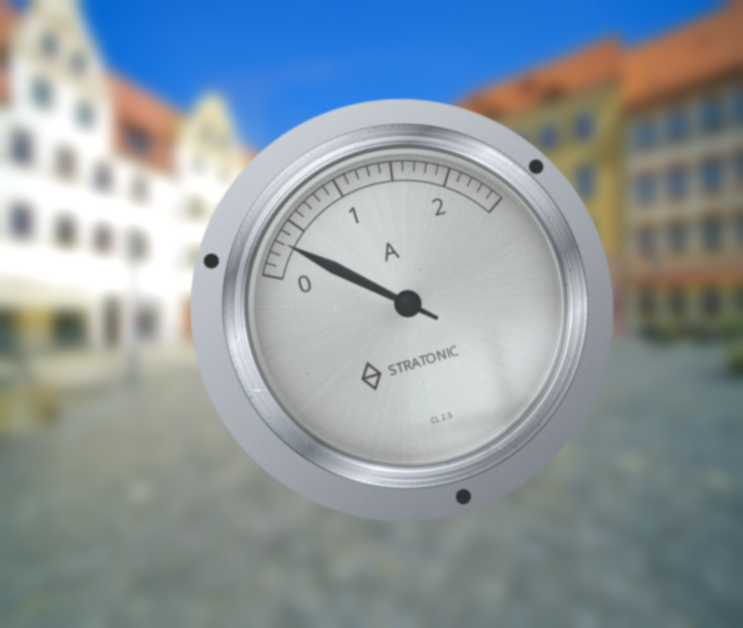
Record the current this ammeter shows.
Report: 0.3 A
